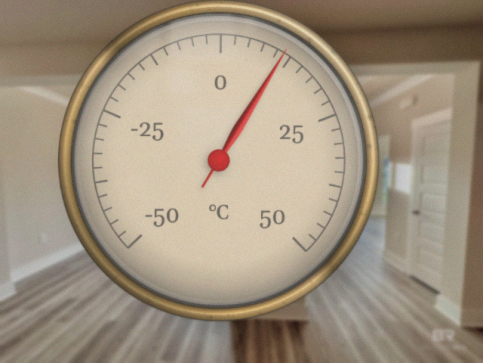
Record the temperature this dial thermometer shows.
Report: 11.25 °C
